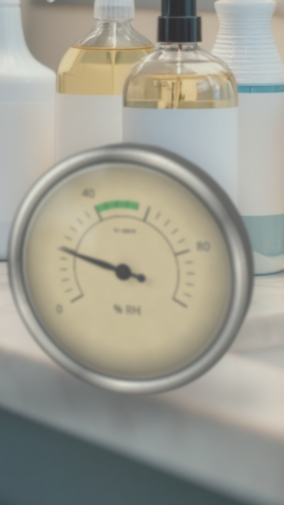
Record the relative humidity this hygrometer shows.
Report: 20 %
